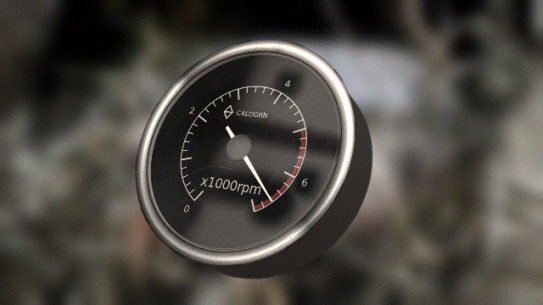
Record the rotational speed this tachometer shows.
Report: 6600 rpm
